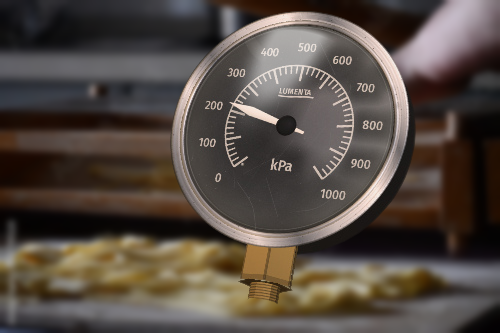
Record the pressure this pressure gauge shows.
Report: 220 kPa
